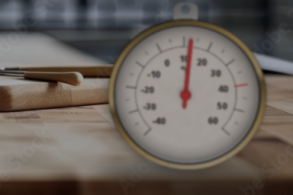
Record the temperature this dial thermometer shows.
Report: 12.5 °C
